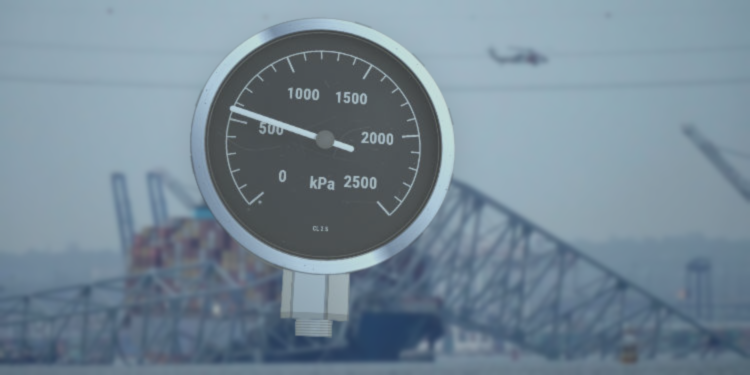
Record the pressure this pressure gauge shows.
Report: 550 kPa
